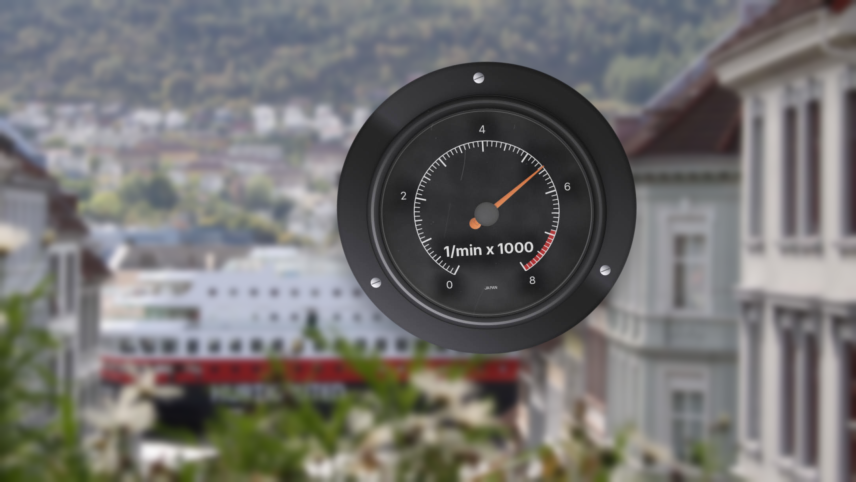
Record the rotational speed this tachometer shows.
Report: 5400 rpm
